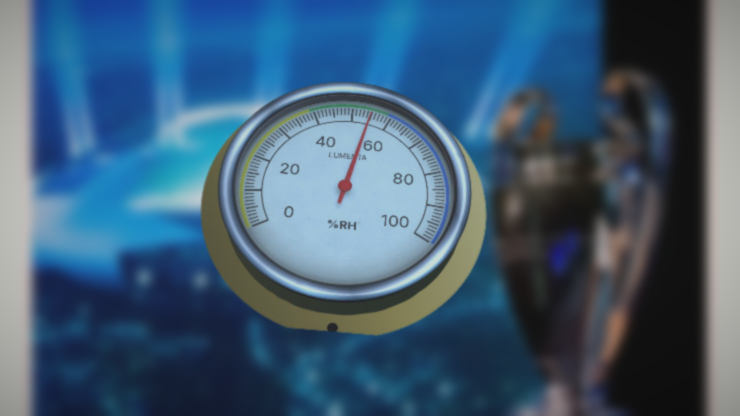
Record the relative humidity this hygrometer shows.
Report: 55 %
